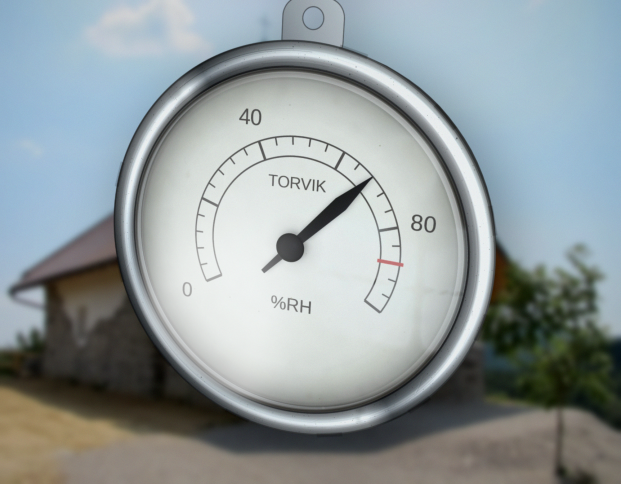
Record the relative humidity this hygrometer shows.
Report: 68 %
